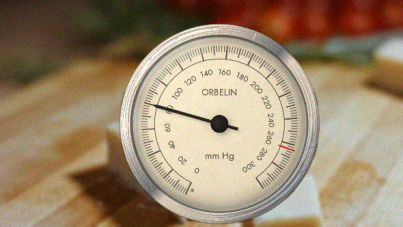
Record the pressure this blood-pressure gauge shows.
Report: 80 mmHg
